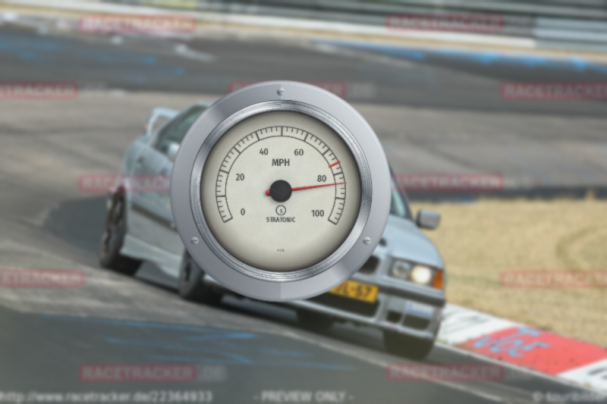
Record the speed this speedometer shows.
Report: 84 mph
